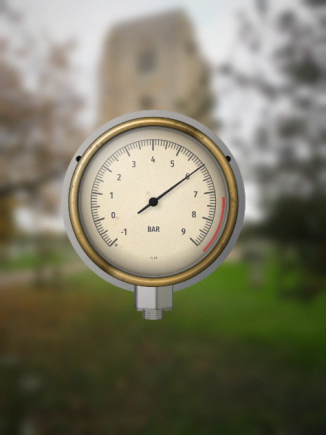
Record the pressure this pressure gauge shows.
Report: 6 bar
